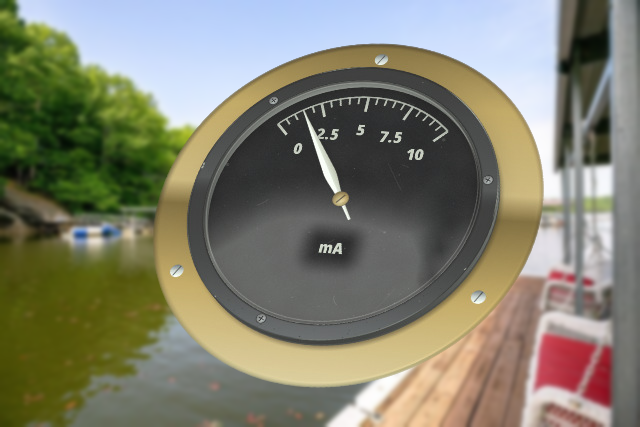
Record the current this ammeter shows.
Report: 1.5 mA
